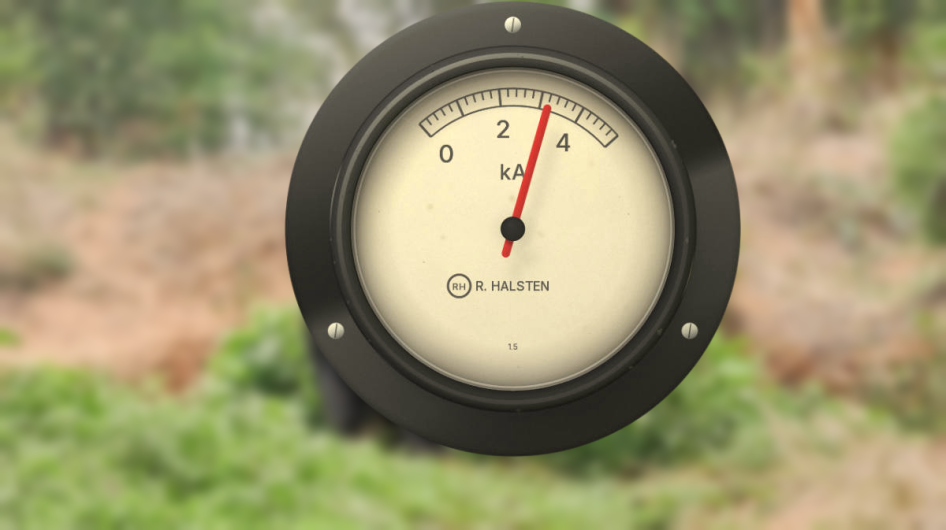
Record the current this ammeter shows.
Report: 3.2 kA
